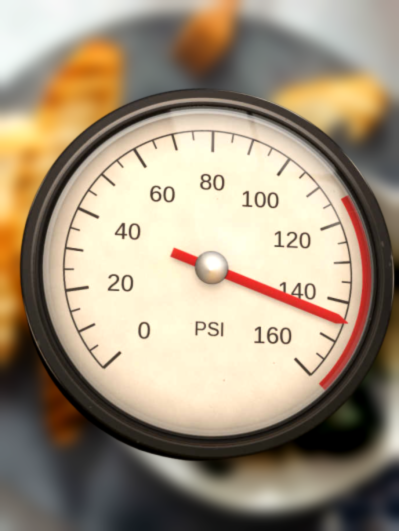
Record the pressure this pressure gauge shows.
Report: 145 psi
